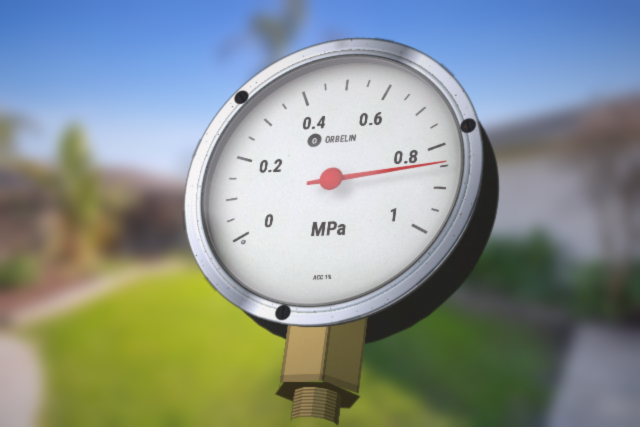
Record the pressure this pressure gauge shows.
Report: 0.85 MPa
